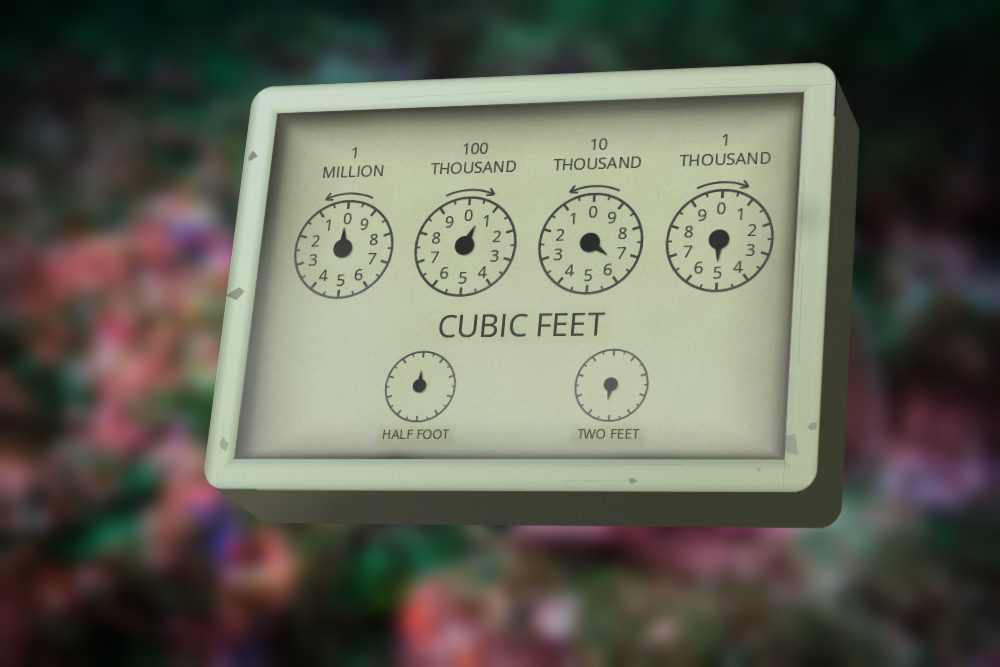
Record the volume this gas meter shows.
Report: 6500 ft³
